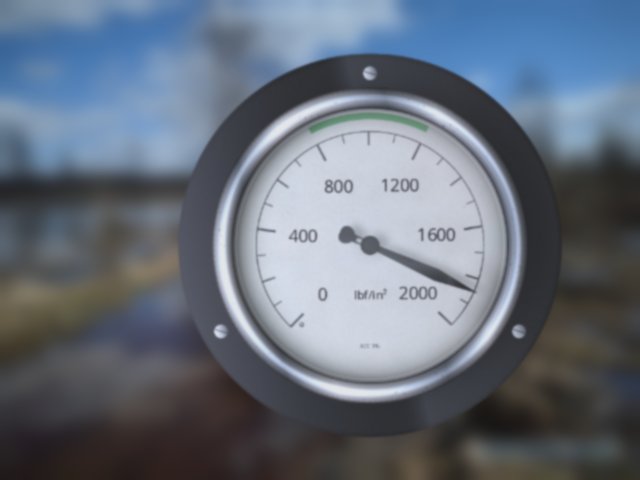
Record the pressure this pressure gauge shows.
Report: 1850 psi
